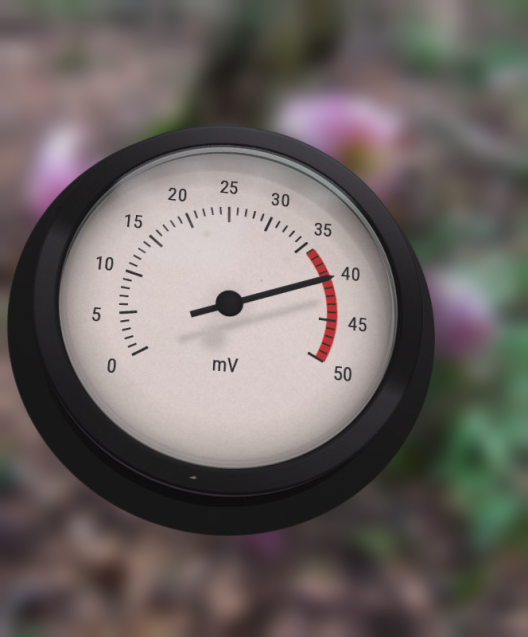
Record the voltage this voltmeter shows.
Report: 40 mV
